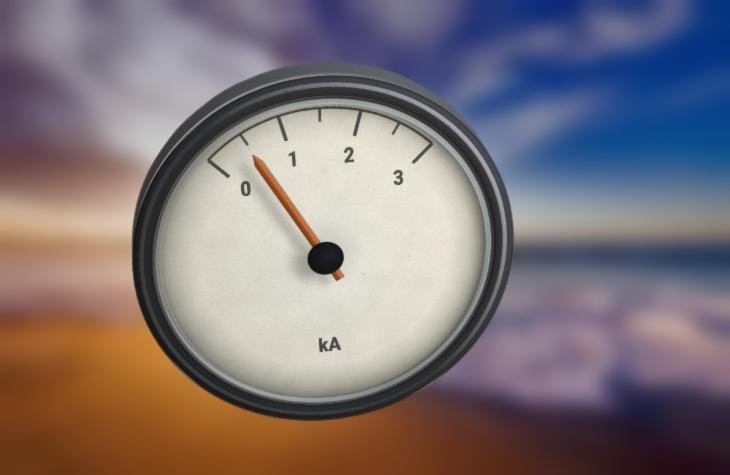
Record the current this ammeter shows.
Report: 0.5 kA
